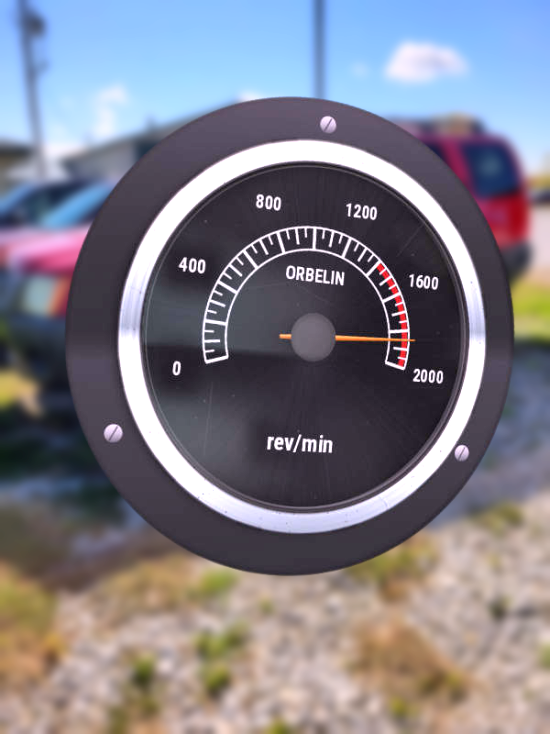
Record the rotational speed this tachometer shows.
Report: 1850 rpm
